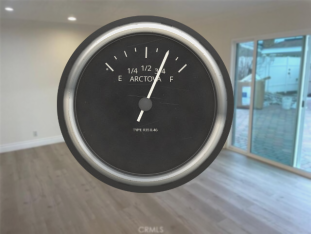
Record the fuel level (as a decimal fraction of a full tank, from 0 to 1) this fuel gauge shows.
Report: 0.75
